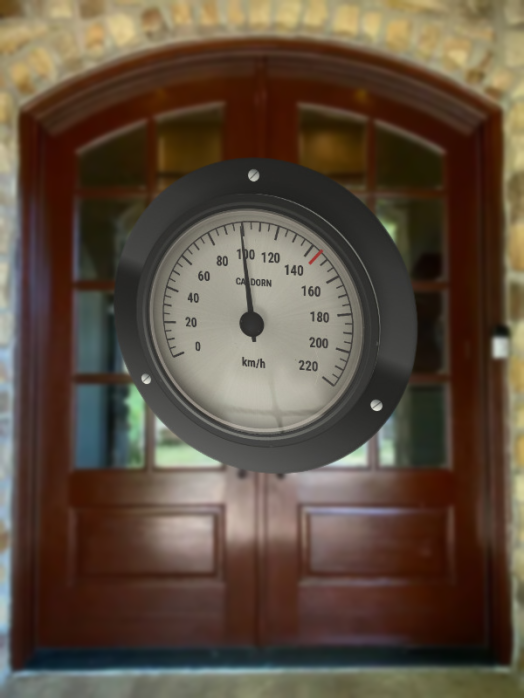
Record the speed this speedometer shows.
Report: 100 km/h
